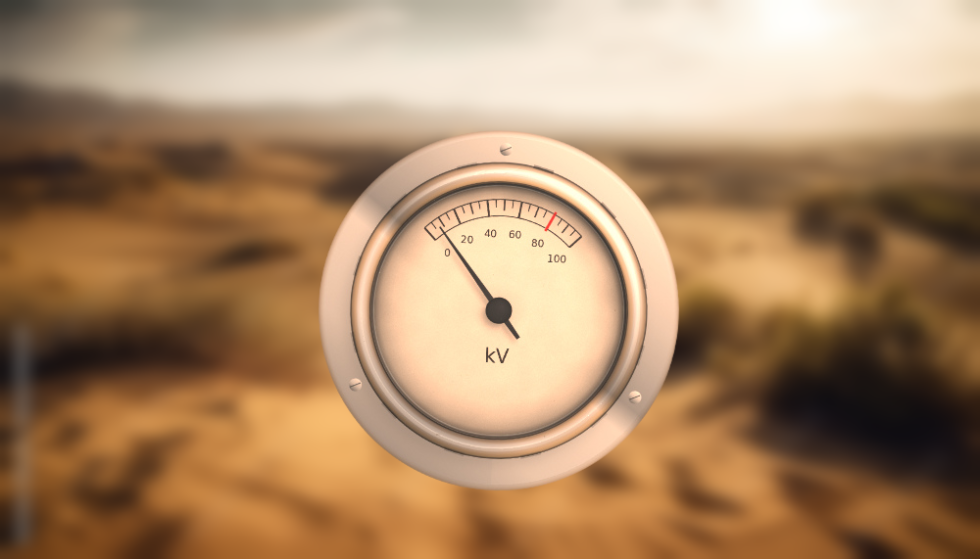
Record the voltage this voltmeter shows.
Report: 7.5 kV
